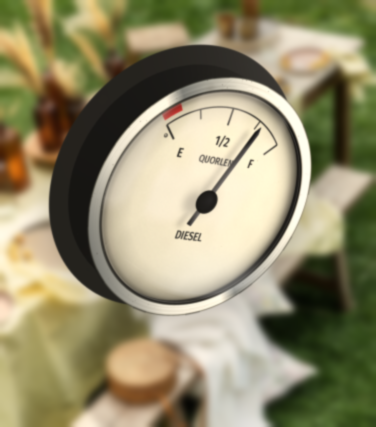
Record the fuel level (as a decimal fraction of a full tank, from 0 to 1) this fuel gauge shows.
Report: 0.75
